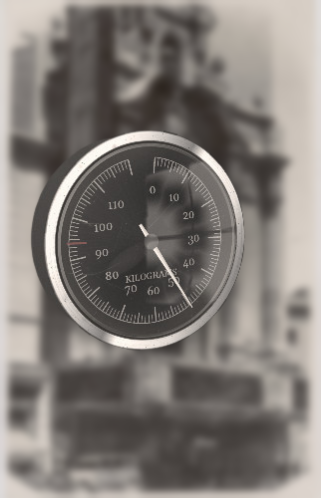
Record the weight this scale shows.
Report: 50 kg
